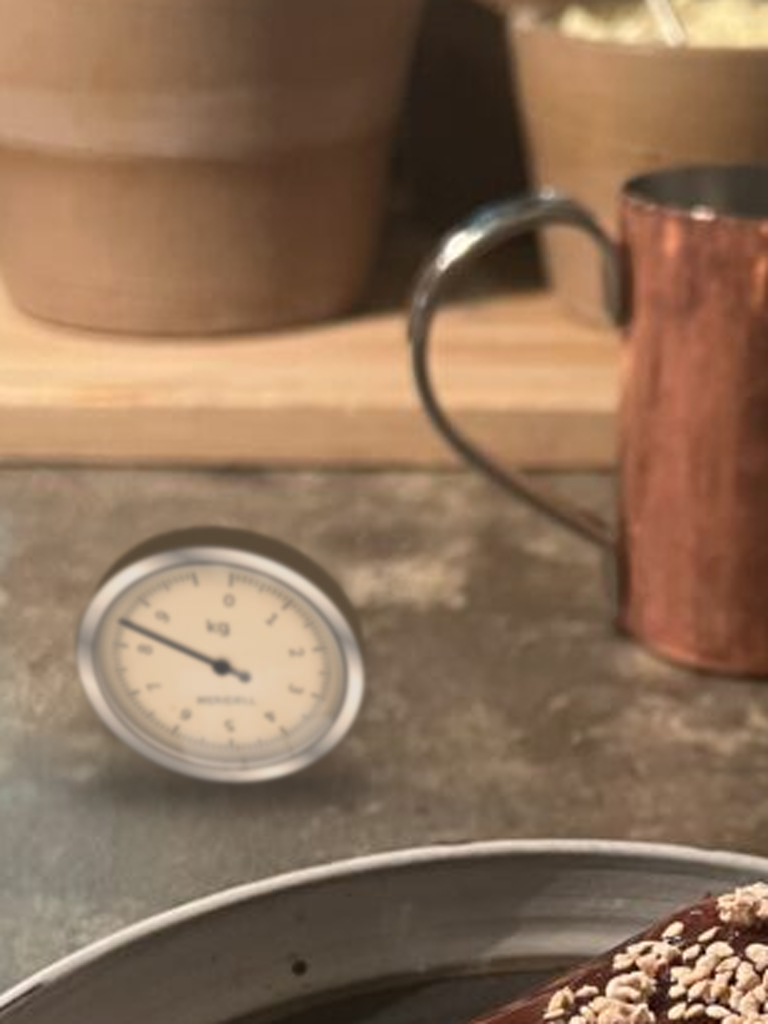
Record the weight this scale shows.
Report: 8.5 kg
